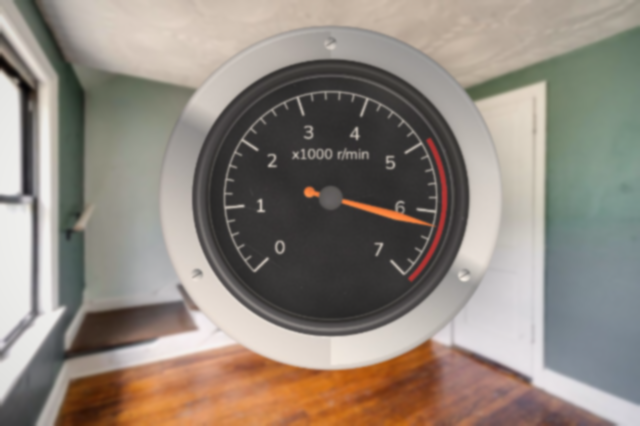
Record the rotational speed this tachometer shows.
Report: 6200 rpm
